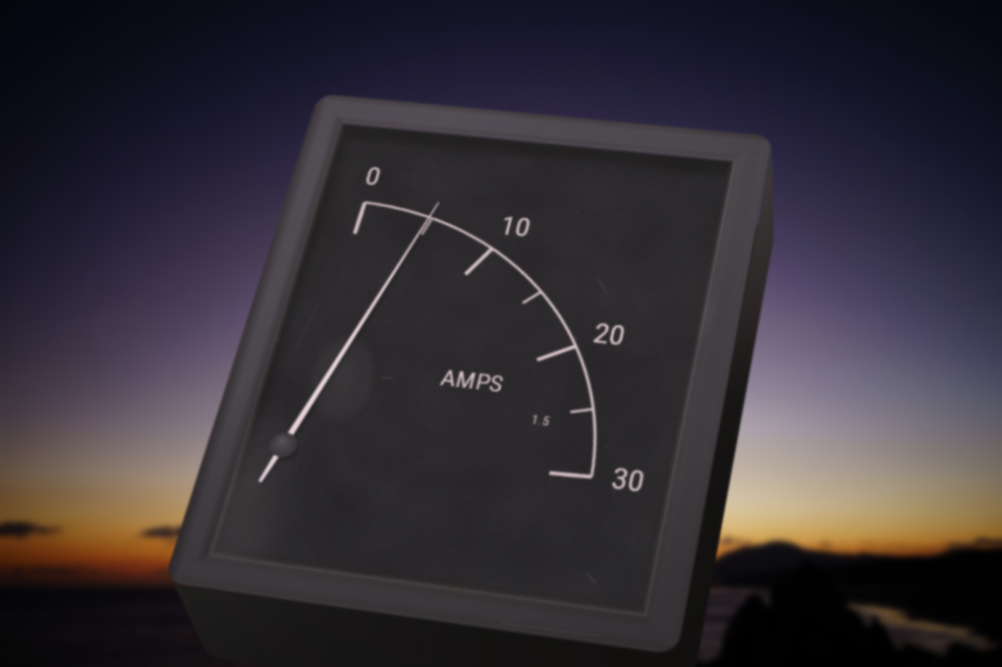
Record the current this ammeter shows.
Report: 5 A
